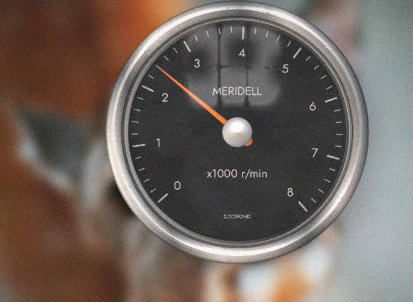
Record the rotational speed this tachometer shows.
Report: 2400 rpm
